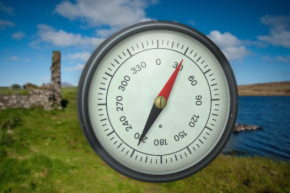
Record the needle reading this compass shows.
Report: 30 °
